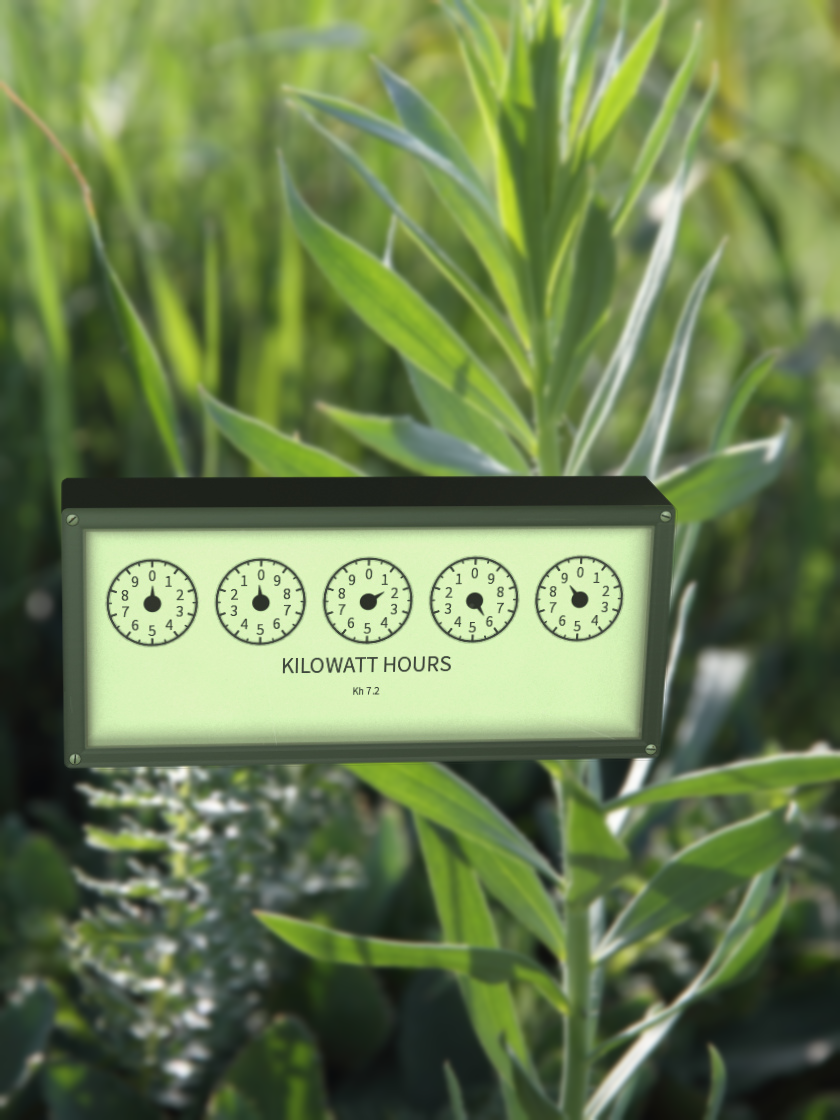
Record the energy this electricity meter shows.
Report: 159 kWh
